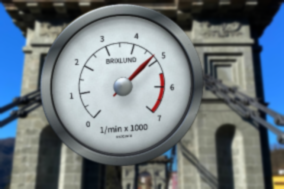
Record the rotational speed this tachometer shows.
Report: 4750 rpm
